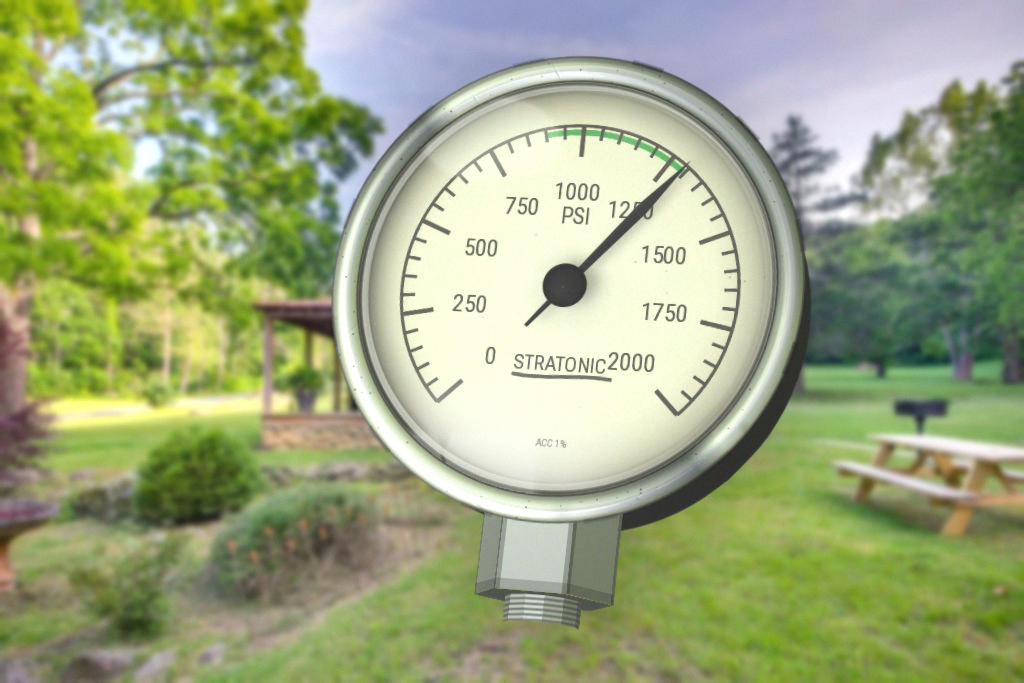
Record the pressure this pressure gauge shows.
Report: 1300 psi
